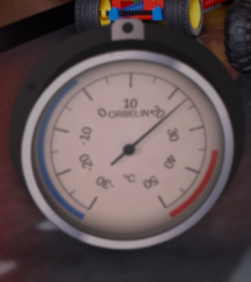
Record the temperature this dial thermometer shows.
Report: 22.5 °C
